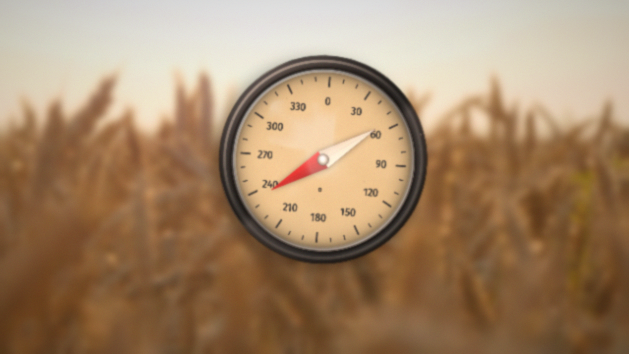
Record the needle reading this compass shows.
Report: 235 °
